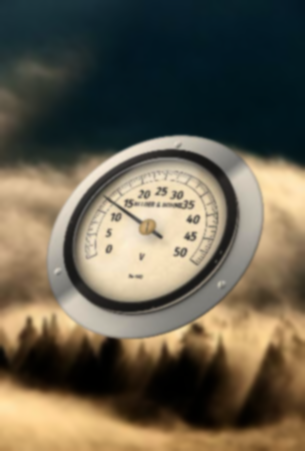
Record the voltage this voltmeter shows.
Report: 12.5 V
